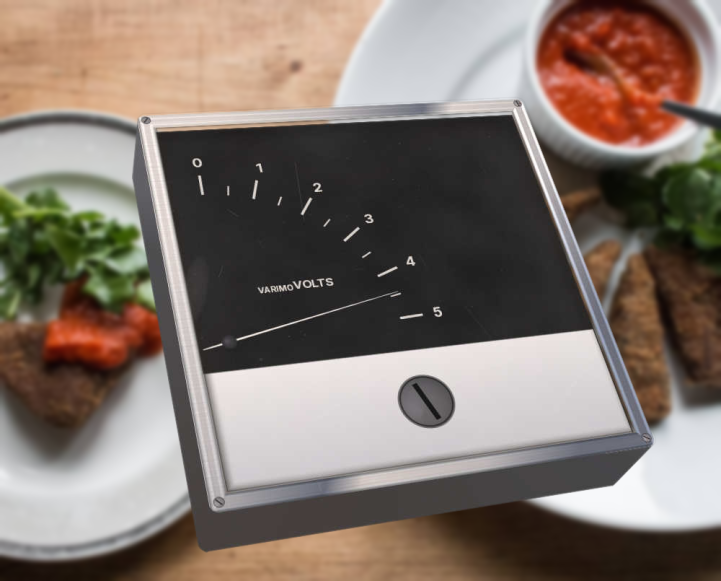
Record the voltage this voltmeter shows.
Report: 4.5 V
